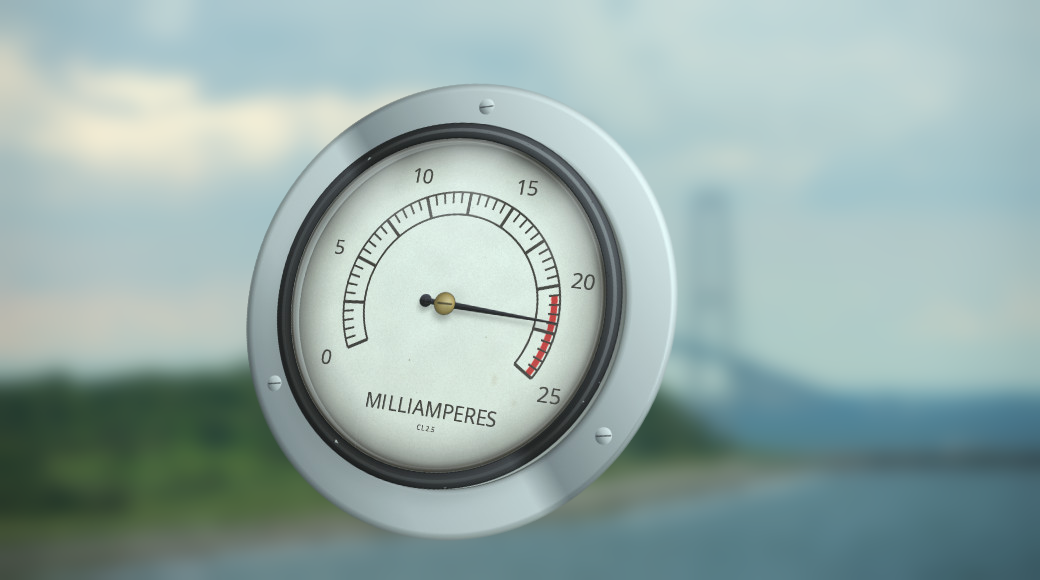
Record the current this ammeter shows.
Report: 22 mA
